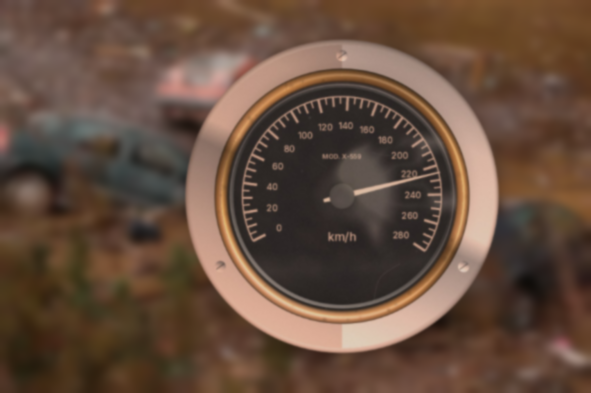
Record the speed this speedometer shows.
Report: 225 km/h
